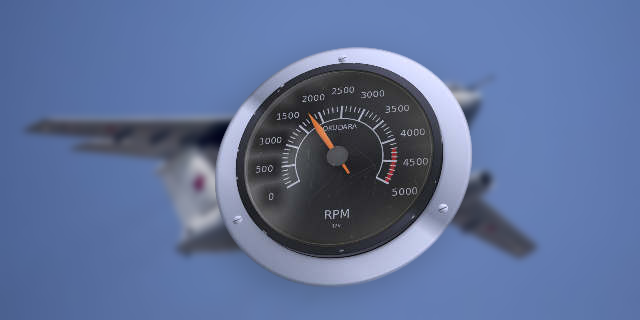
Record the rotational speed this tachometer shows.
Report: 1800 rpm
